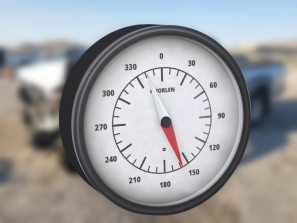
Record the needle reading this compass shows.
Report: 160 °
